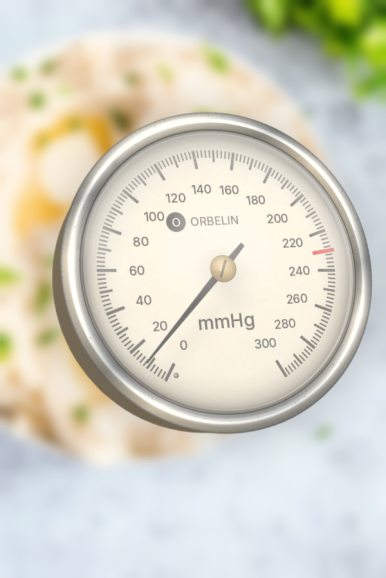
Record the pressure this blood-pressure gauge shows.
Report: 12 mmHg
